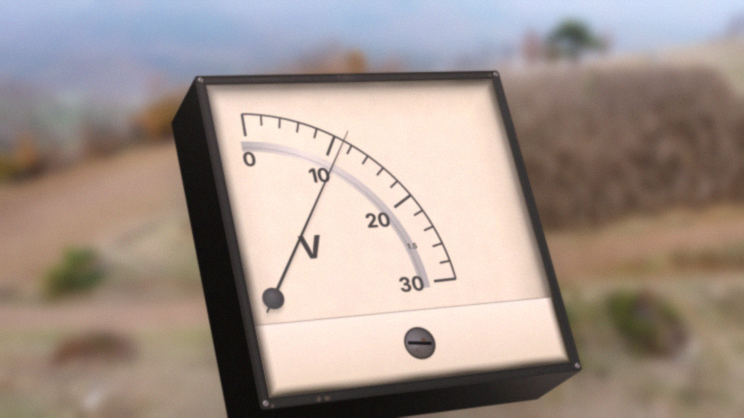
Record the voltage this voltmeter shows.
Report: 11 V
